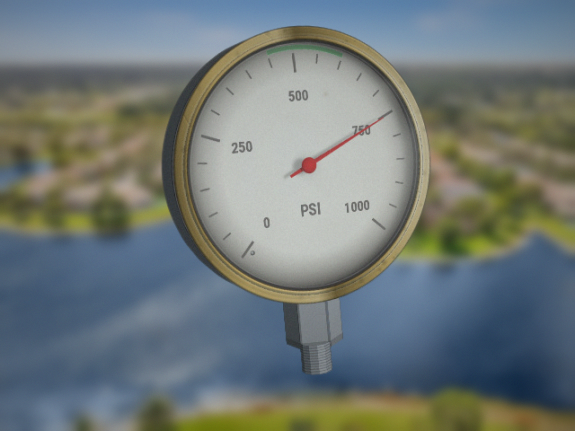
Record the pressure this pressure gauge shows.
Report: 750 psi
